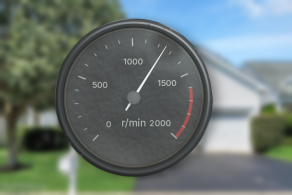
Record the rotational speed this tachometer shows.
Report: 1250 rpm
